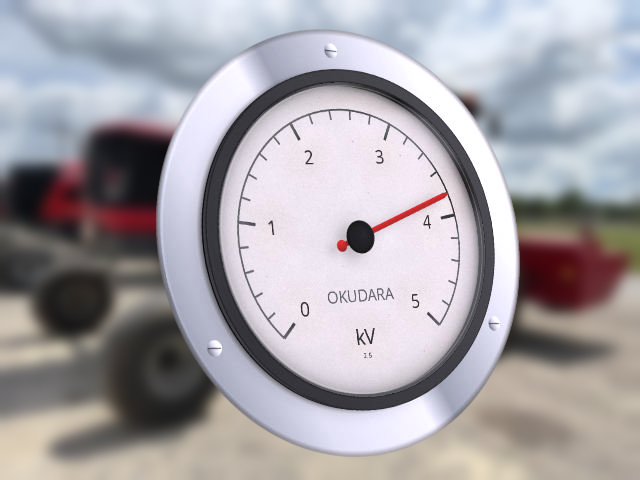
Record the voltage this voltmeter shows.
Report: 3.8 kV
